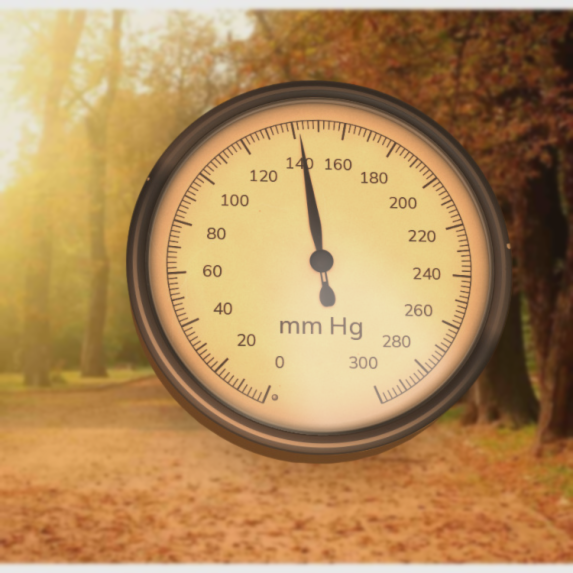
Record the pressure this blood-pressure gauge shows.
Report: 142 mmHg
